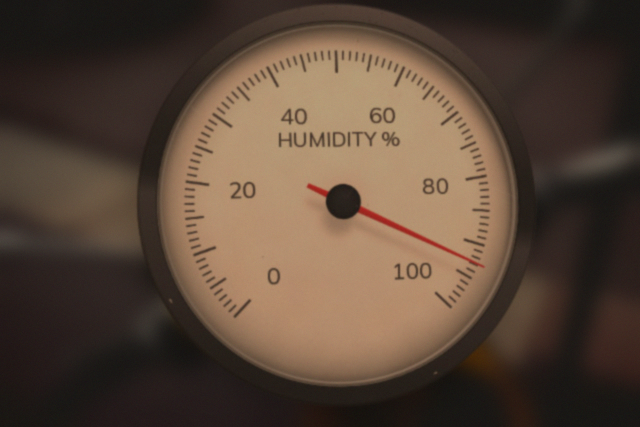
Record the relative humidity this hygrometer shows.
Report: 93 %
